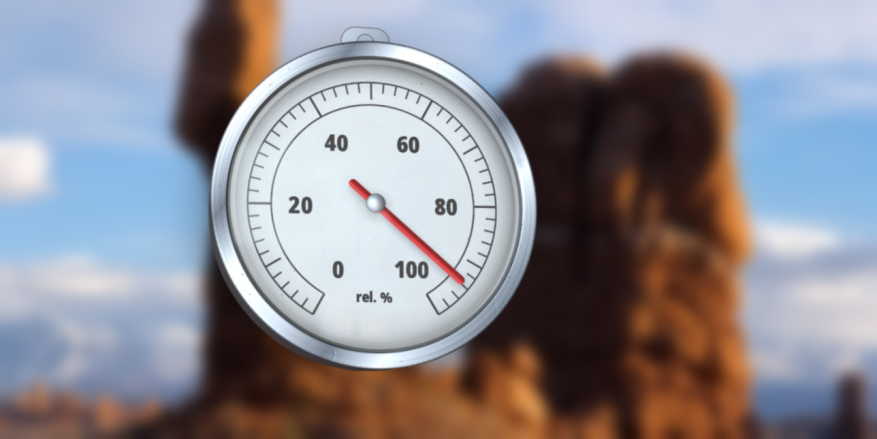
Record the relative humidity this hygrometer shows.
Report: 94 %
